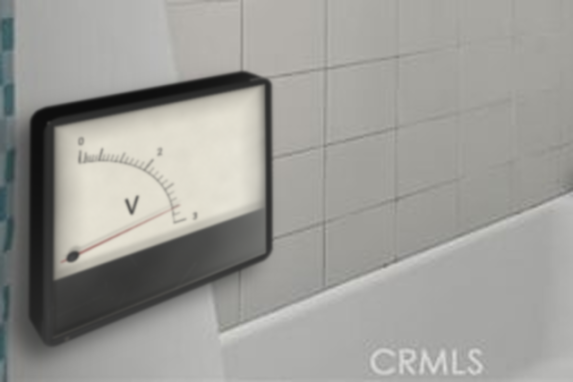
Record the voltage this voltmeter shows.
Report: 2.8 V
